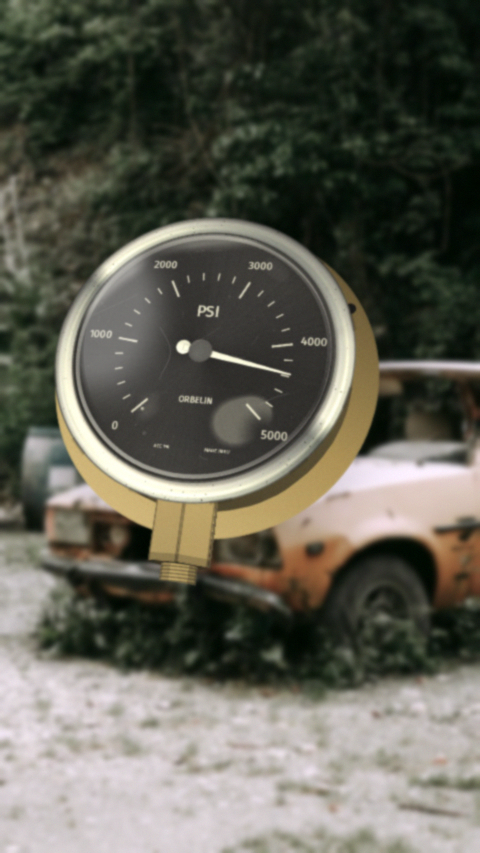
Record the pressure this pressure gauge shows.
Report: 4400 psi
